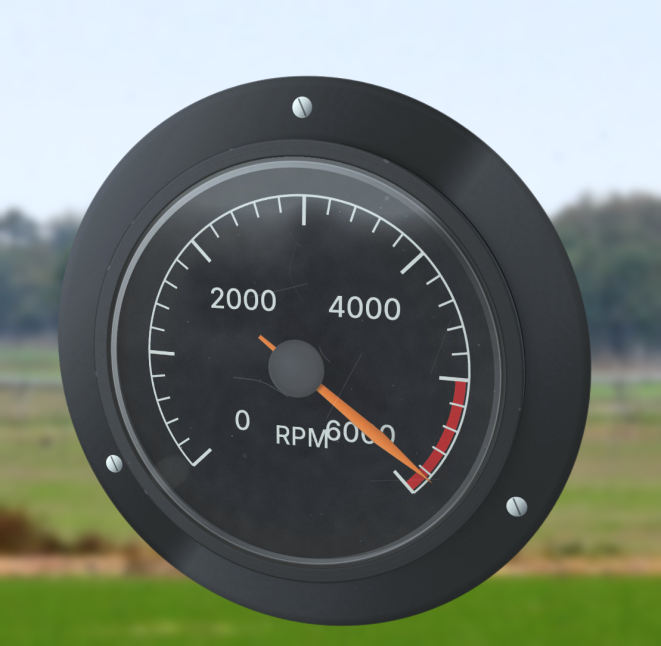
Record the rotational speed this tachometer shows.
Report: 5800 rpm
